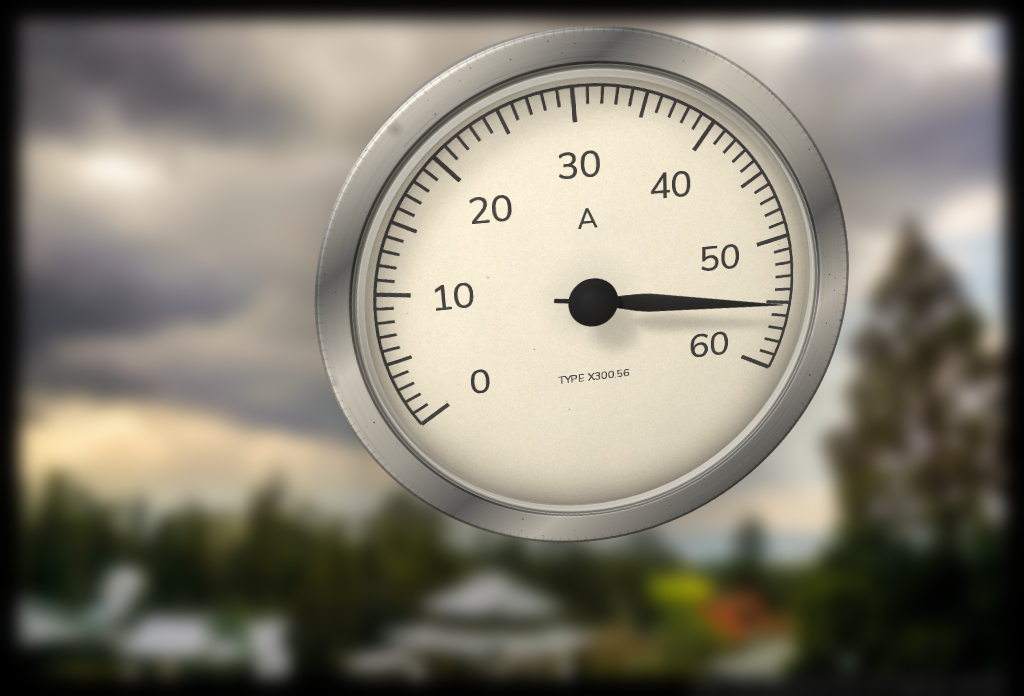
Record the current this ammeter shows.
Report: 55 A
